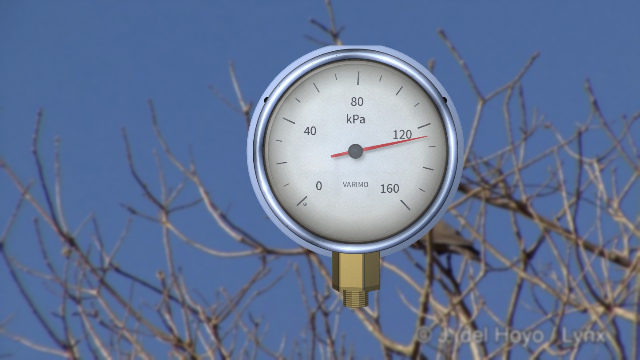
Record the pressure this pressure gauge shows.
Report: 125 kPa
